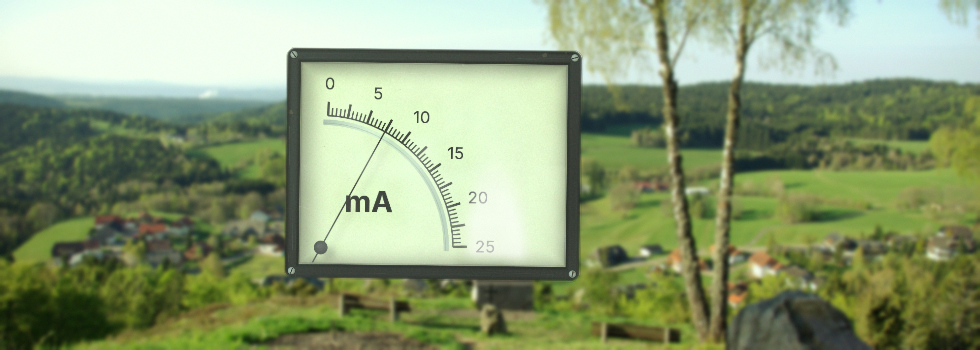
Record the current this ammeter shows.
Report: 7.5 mA
